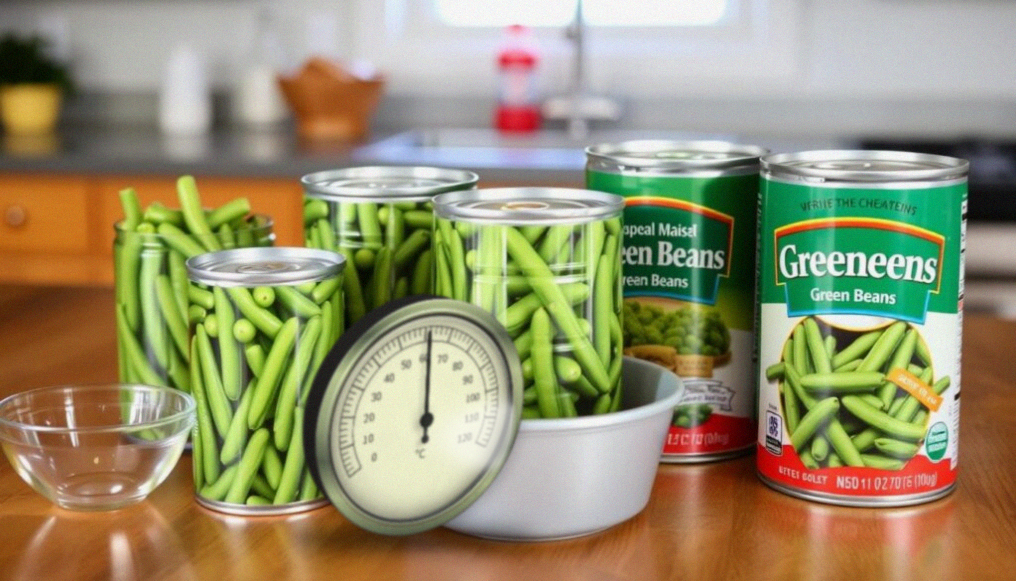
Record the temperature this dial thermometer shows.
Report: 60 °C
